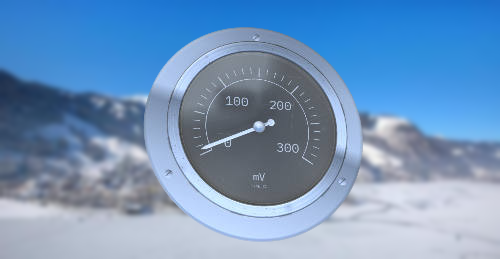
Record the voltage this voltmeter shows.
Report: 5 mV
